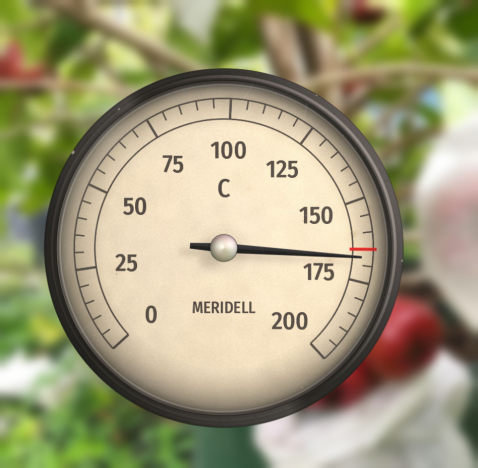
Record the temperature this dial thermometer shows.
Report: 167.5 °C
